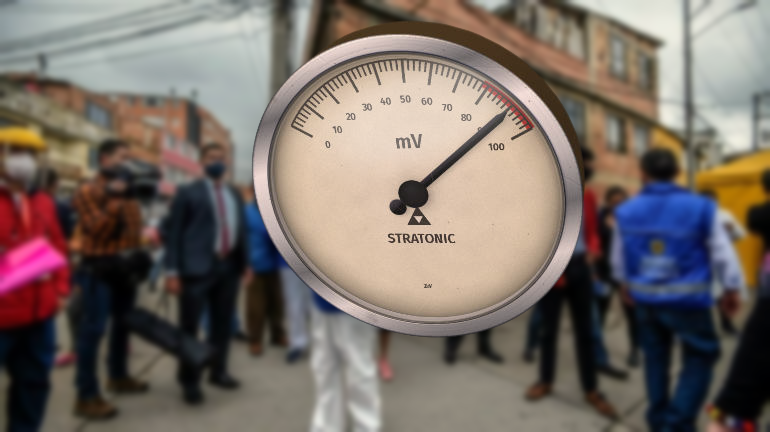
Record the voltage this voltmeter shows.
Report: 90 mV
